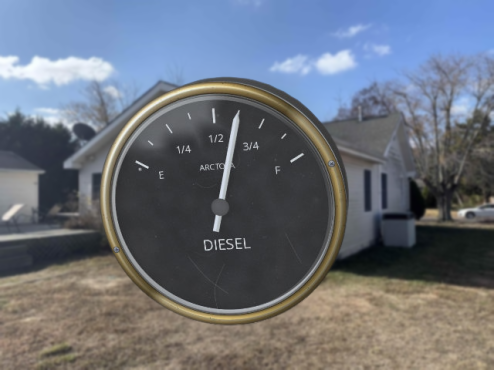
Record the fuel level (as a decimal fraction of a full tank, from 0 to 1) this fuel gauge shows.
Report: 0.625
